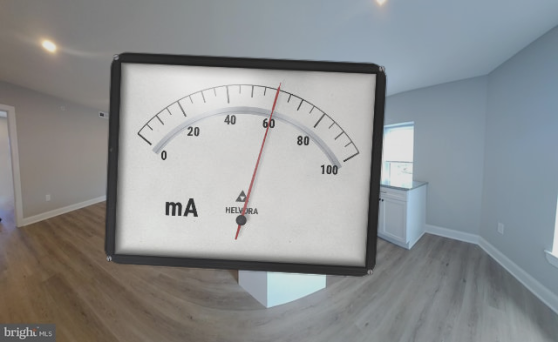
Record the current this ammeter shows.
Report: 60 mA
